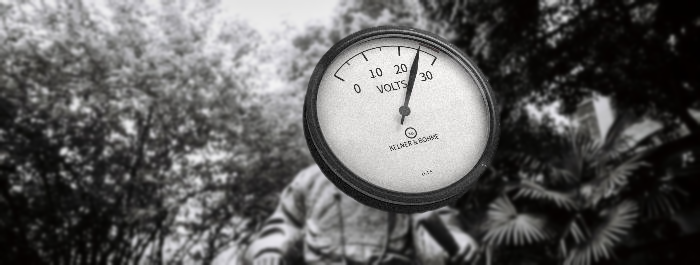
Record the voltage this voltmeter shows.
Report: 25 V
